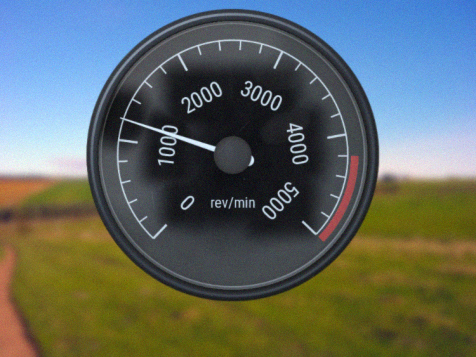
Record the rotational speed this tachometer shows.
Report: 1200 rpm
